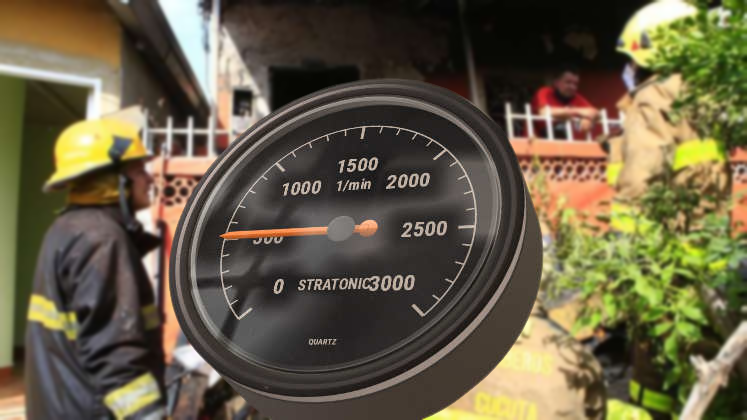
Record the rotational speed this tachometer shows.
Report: 500 rpm
